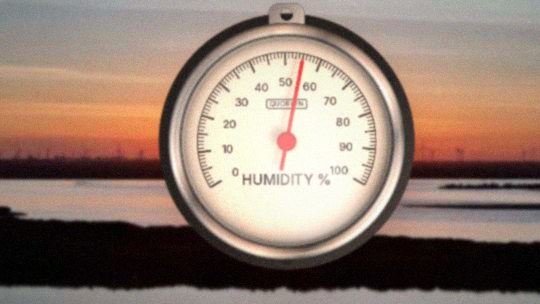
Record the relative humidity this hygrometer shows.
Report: 55 %
